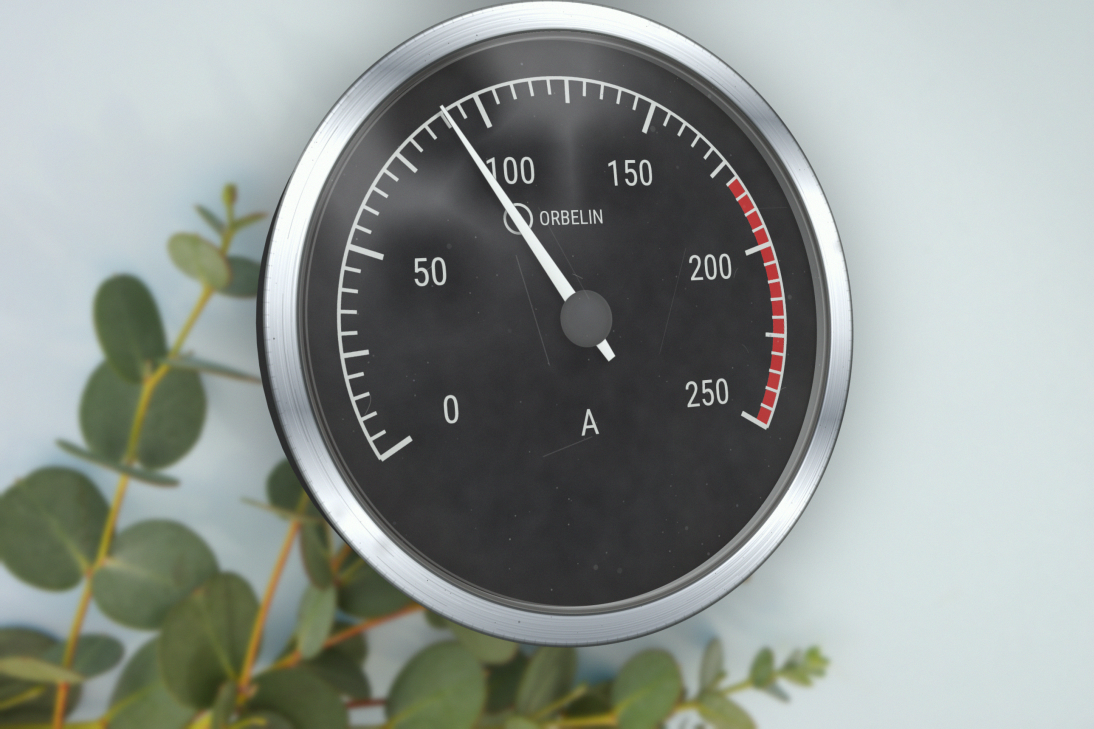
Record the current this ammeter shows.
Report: 90 A
